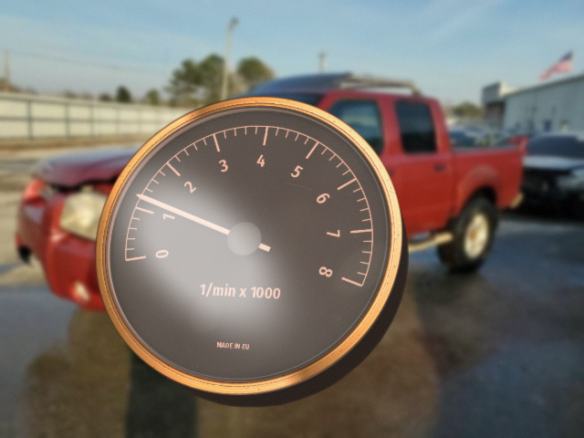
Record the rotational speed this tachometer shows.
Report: 1200 rpm
